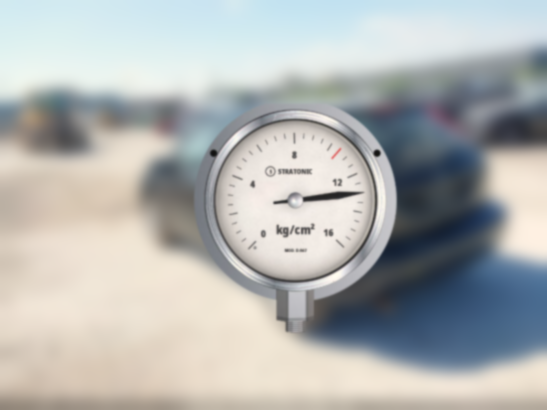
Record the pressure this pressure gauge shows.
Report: 13 kg/cm²
